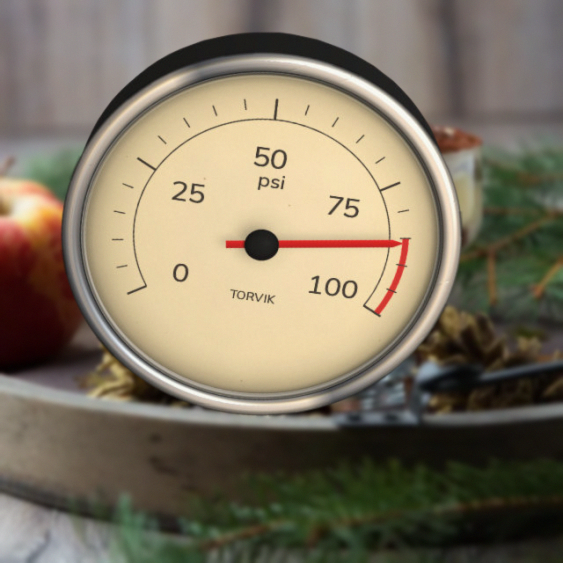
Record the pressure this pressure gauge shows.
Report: 85 psi
